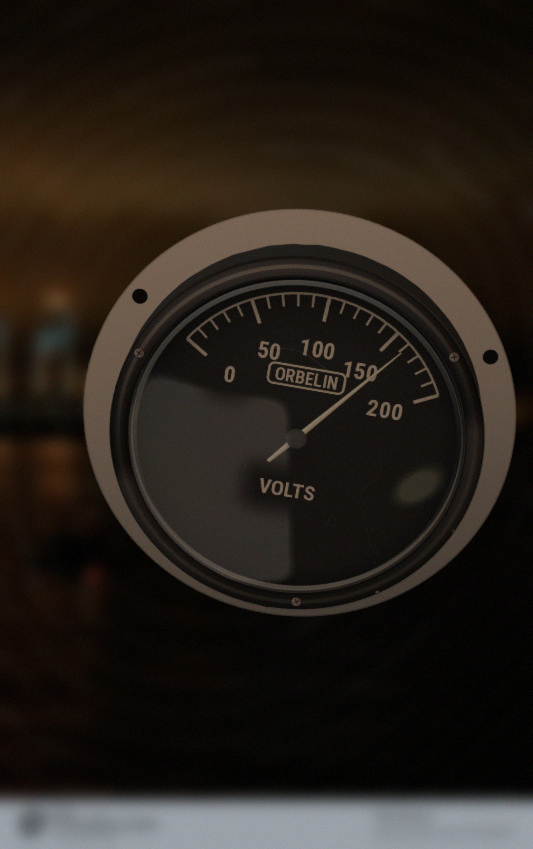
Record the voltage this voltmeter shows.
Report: 160 V
